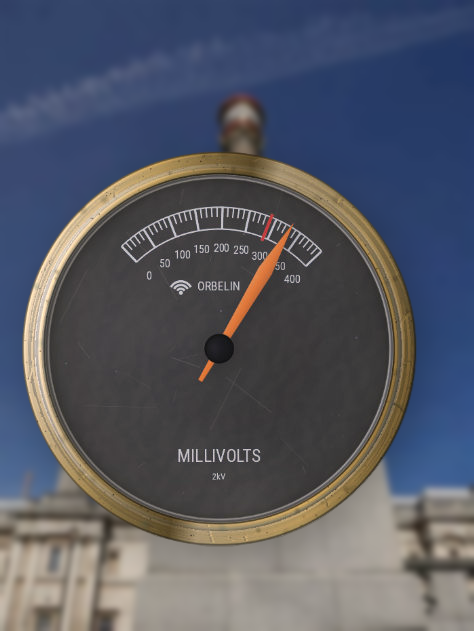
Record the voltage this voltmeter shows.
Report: 330 mV
